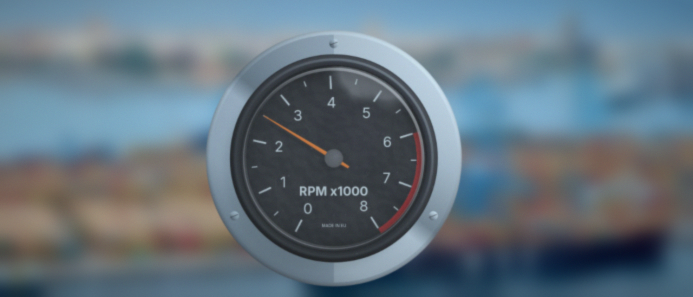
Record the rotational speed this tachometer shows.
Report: 2500 rpm
